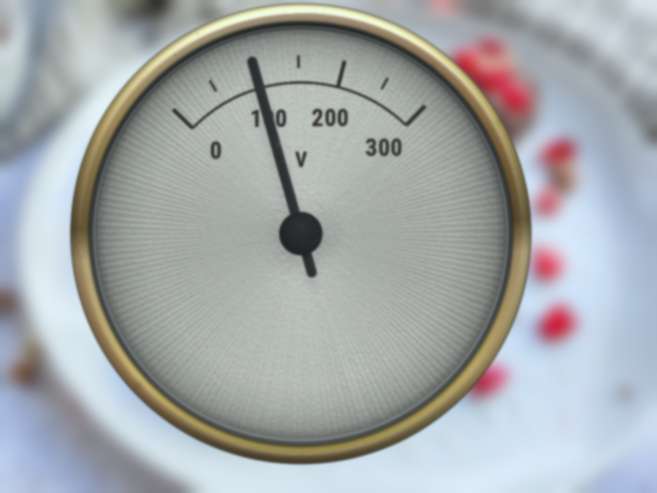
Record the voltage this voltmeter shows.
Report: 100 V
